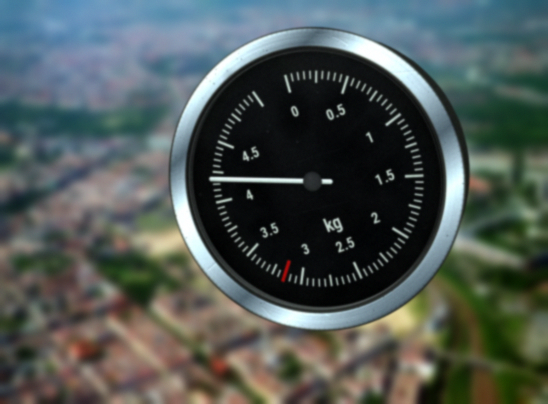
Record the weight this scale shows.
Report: 4.2 kg
